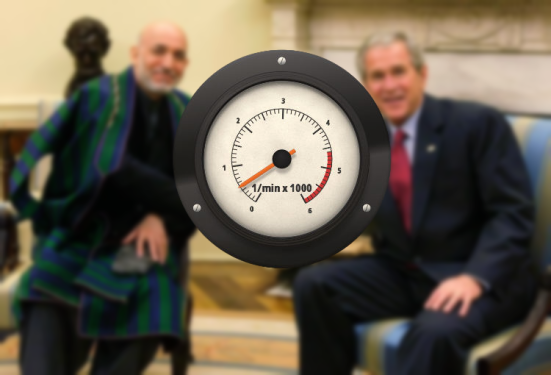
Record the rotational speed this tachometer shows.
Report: 500 rpm
